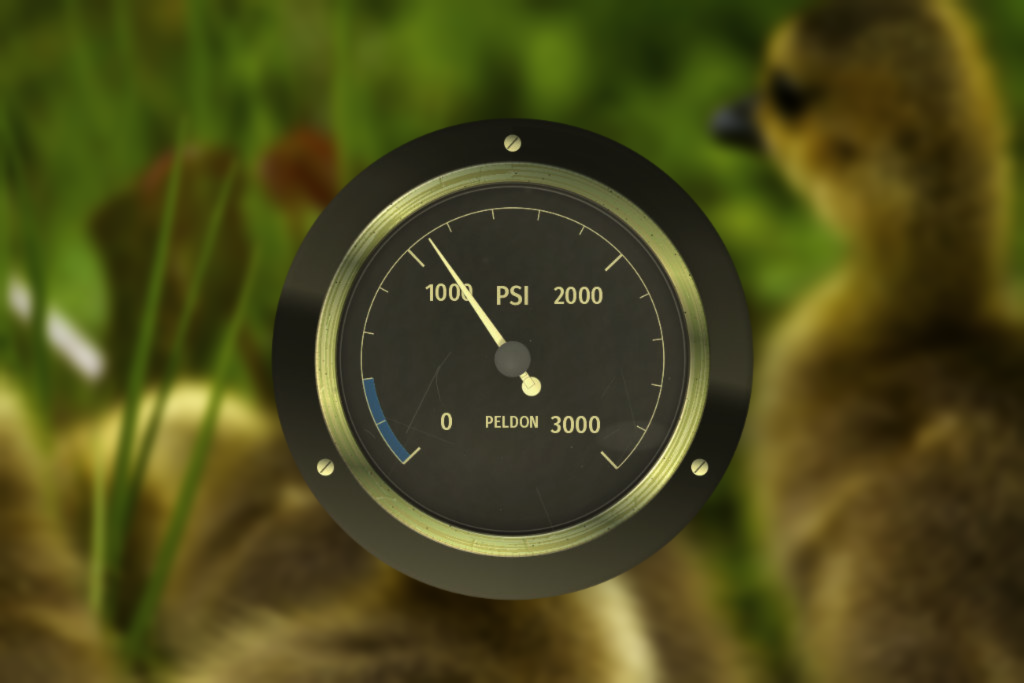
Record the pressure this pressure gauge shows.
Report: 1100 psi
